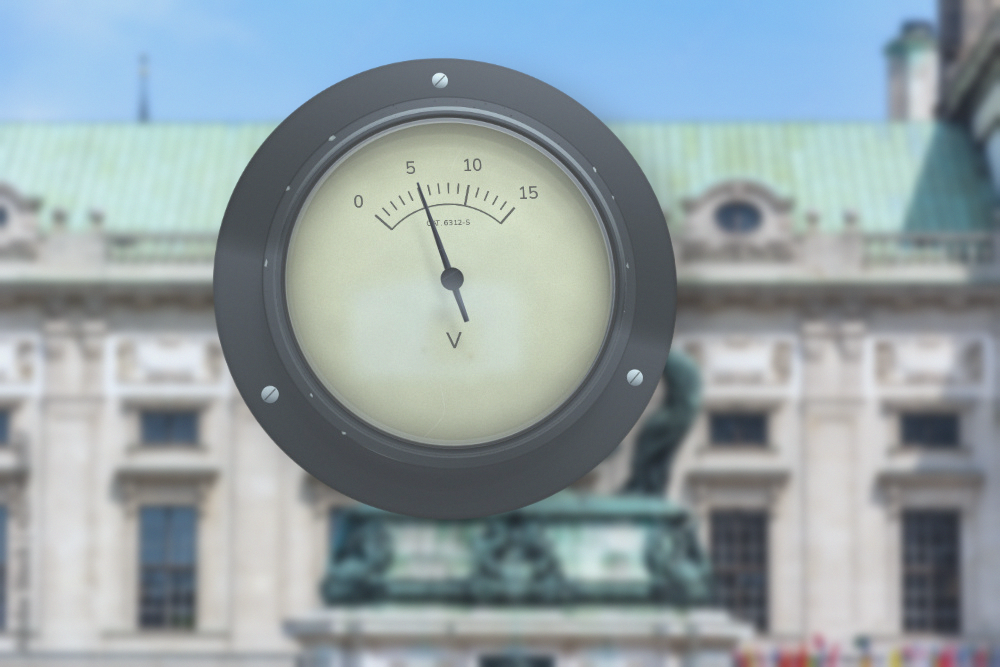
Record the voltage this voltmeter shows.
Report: 5 V
